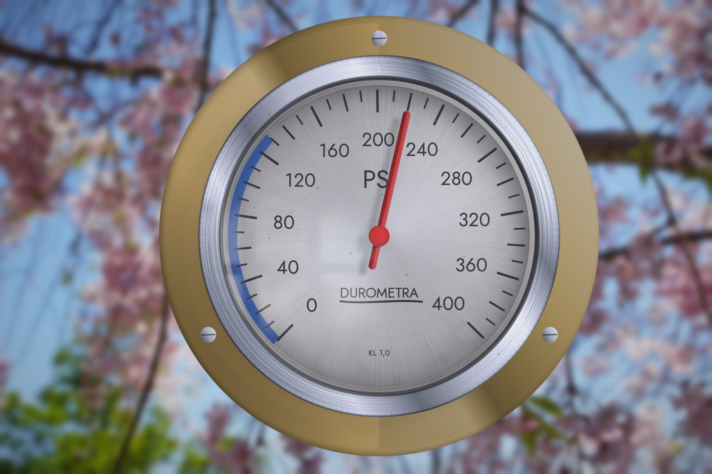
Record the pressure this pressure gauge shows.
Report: 220 psi
